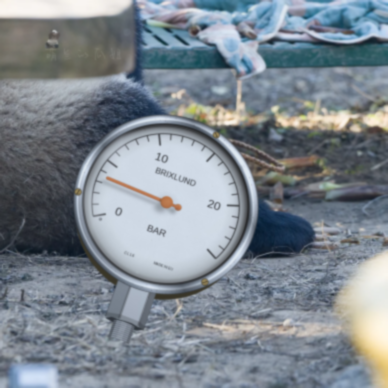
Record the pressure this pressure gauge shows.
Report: 3.5 bar
